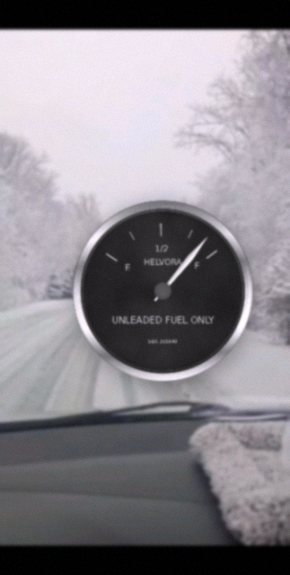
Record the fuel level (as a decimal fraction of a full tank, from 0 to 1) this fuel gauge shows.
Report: 0.875
